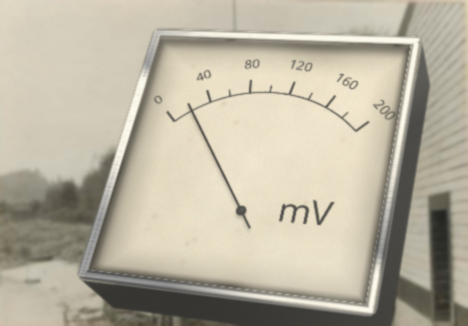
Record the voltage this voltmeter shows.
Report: 20 mV
